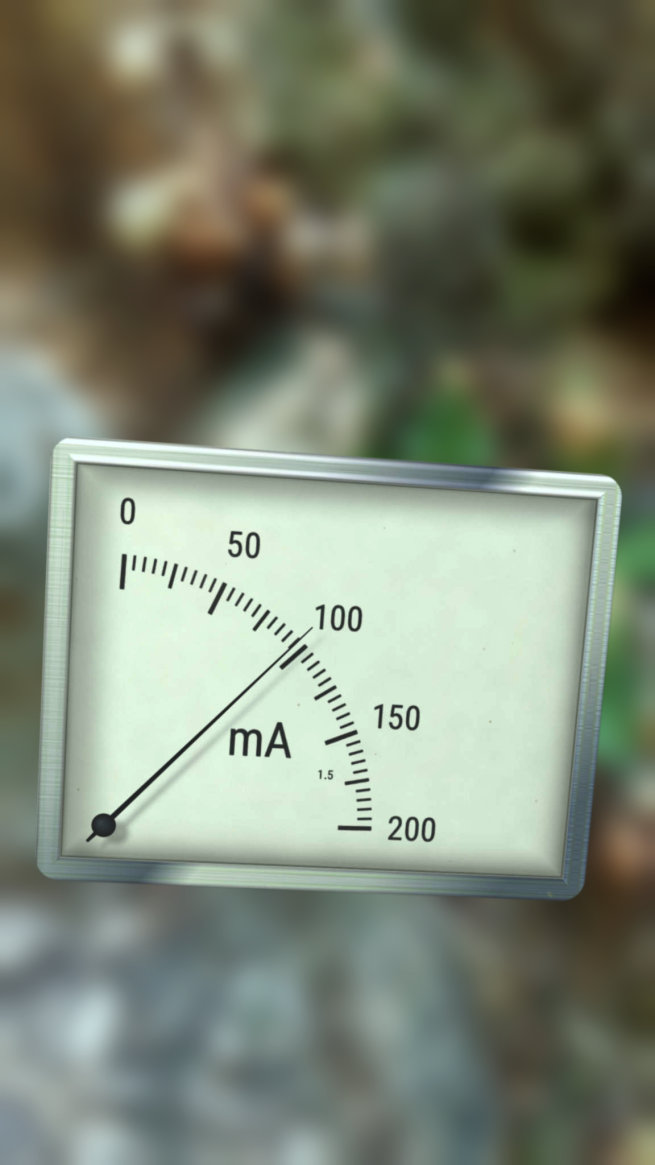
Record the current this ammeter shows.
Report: 95 mA
